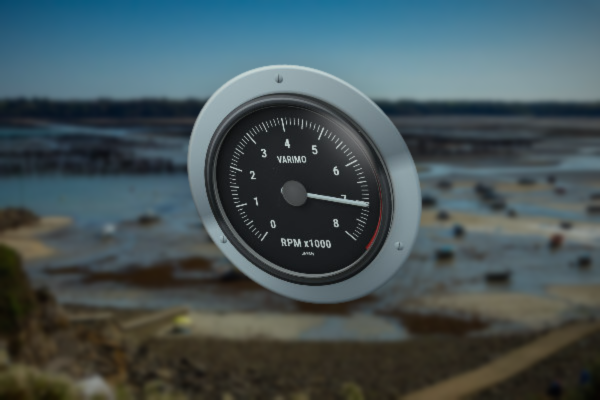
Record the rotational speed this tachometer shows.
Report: 7000 rpm
